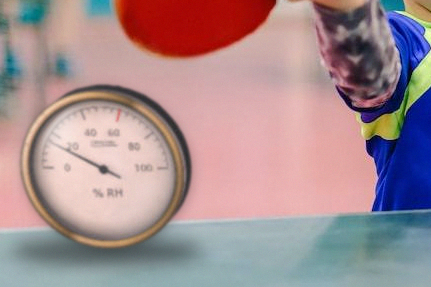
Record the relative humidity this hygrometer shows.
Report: 16 %
